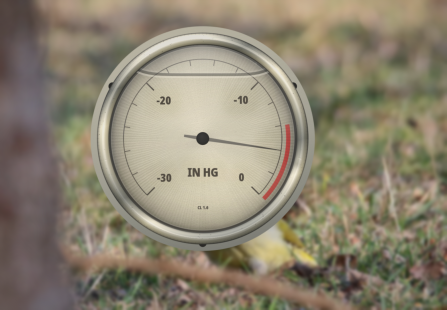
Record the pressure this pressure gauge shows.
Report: -4 inHg
